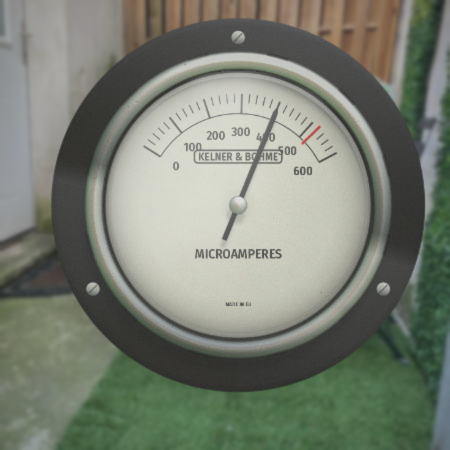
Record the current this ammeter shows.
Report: 400 µA
